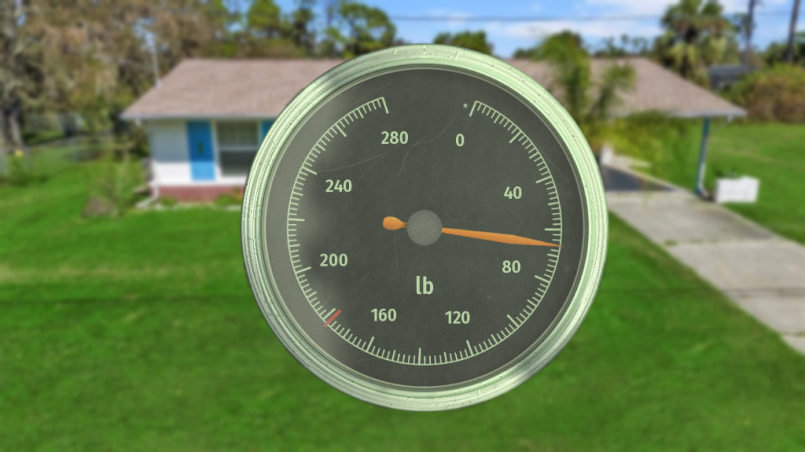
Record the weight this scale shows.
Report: 66 lb
